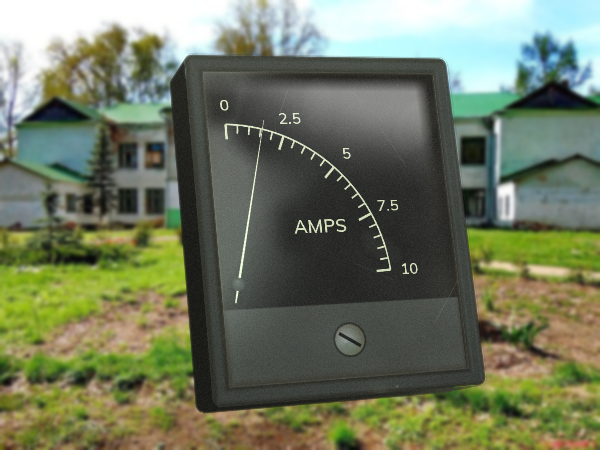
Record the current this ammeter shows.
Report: 1.5 A
